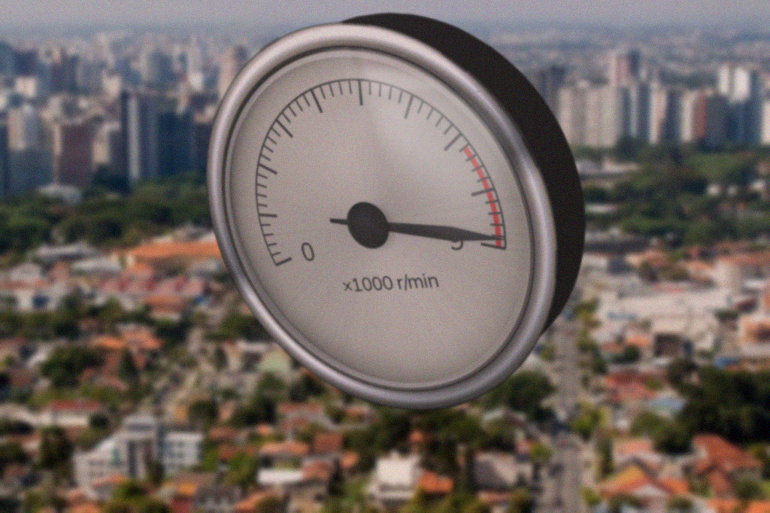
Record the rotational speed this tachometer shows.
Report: 8800 rpm
